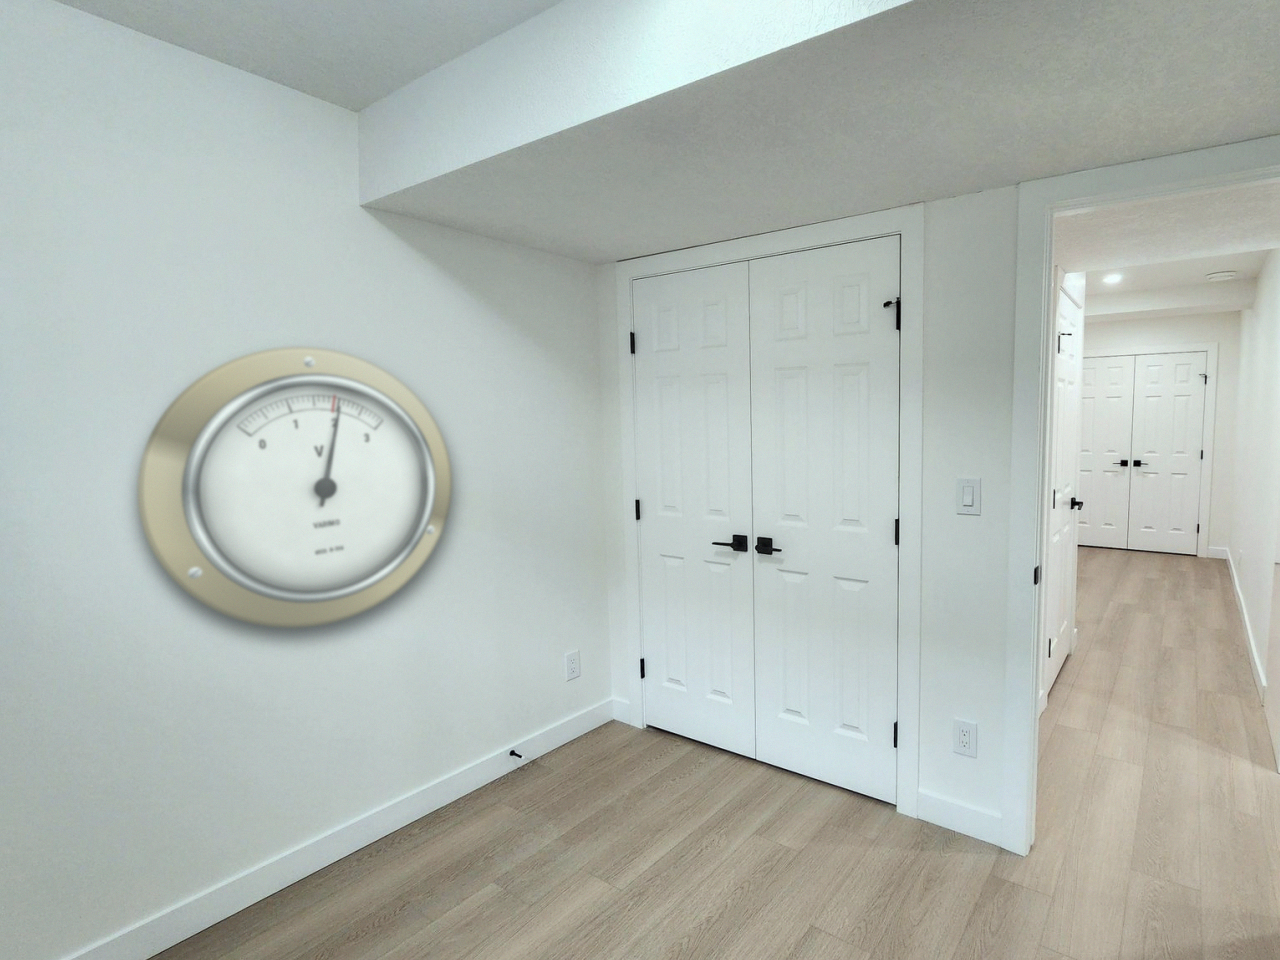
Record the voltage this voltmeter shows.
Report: 2 V
